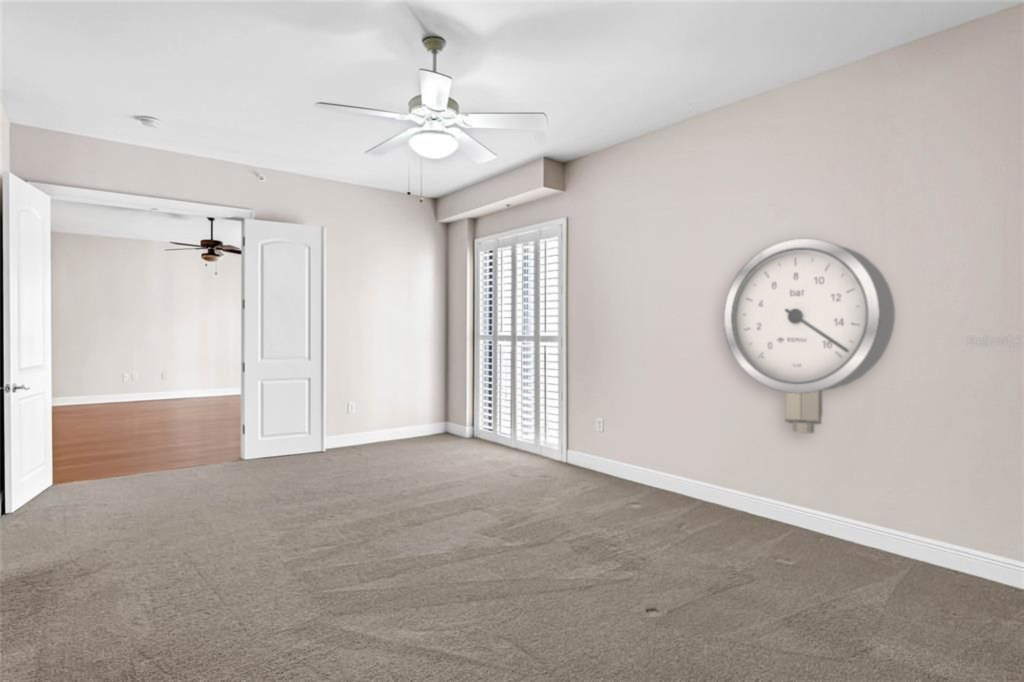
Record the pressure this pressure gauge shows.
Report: 15.5 bar
